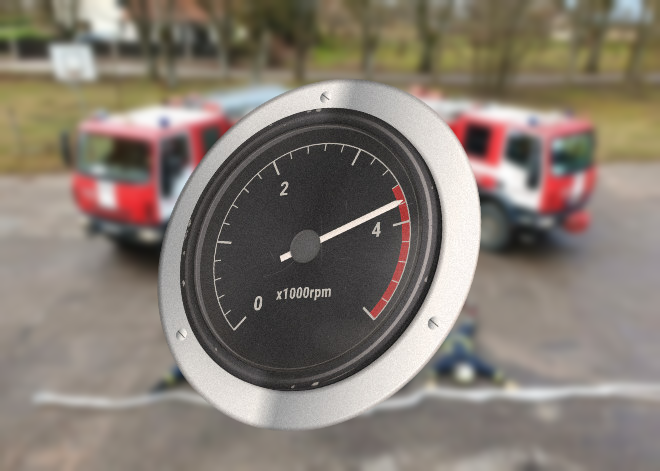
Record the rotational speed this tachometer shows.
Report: 3800 rpm
